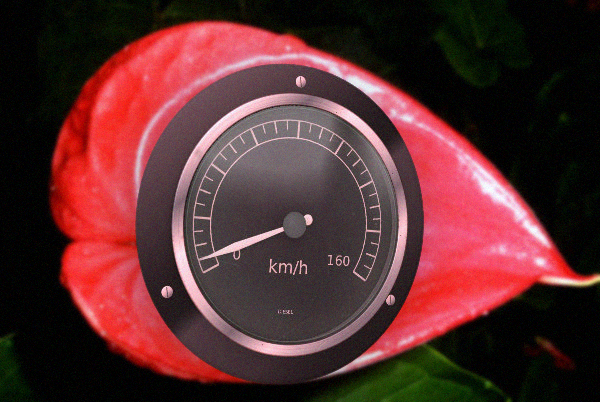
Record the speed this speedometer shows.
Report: 5 km/h
